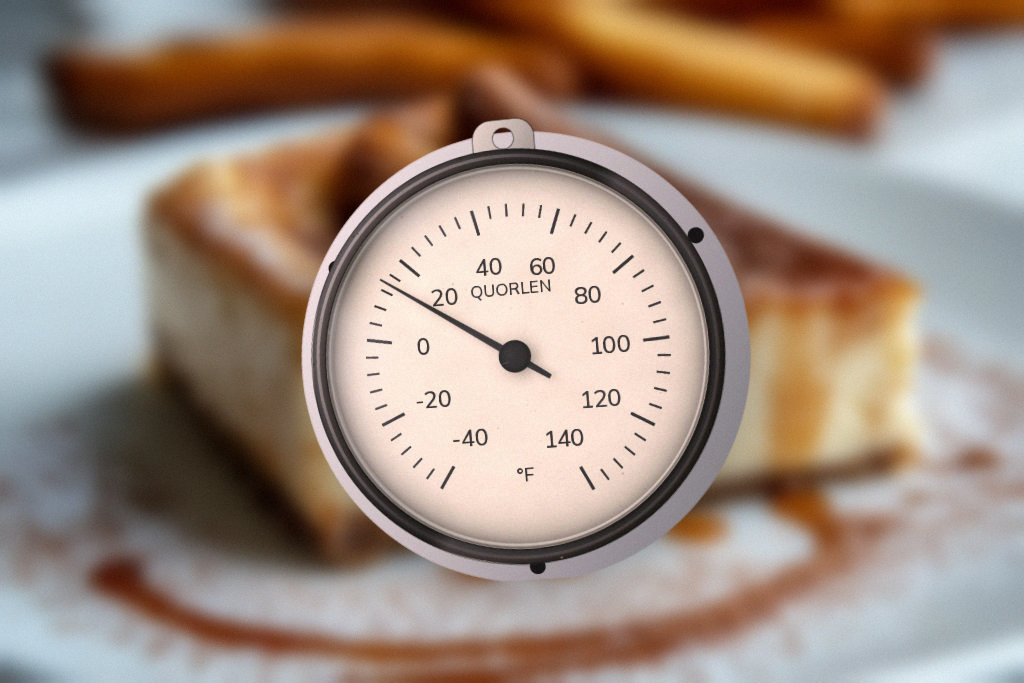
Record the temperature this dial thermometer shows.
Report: 14 °F
